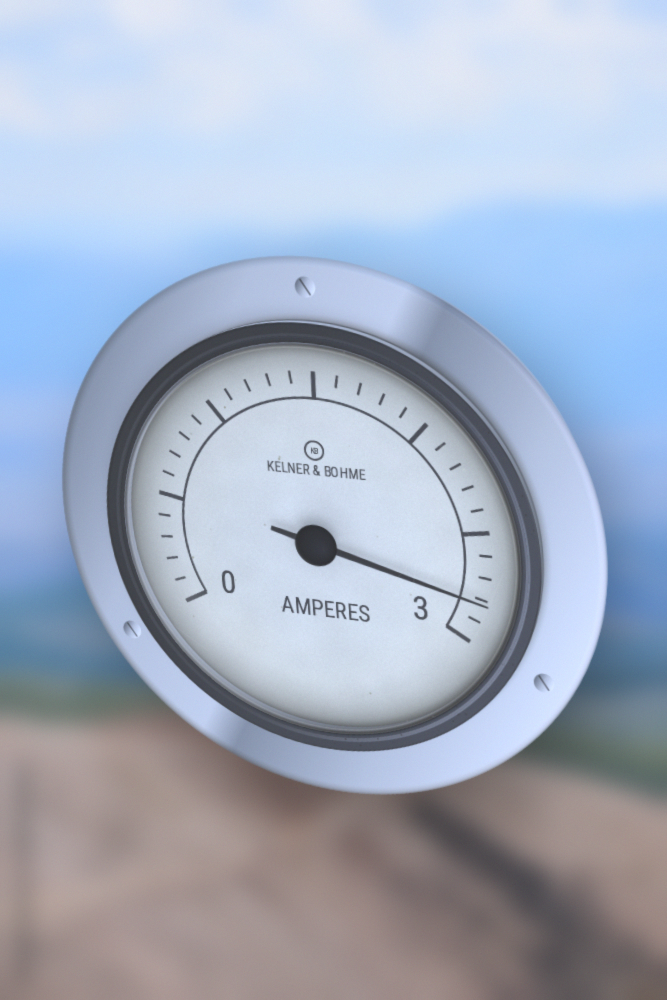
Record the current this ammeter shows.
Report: 2.8 A
